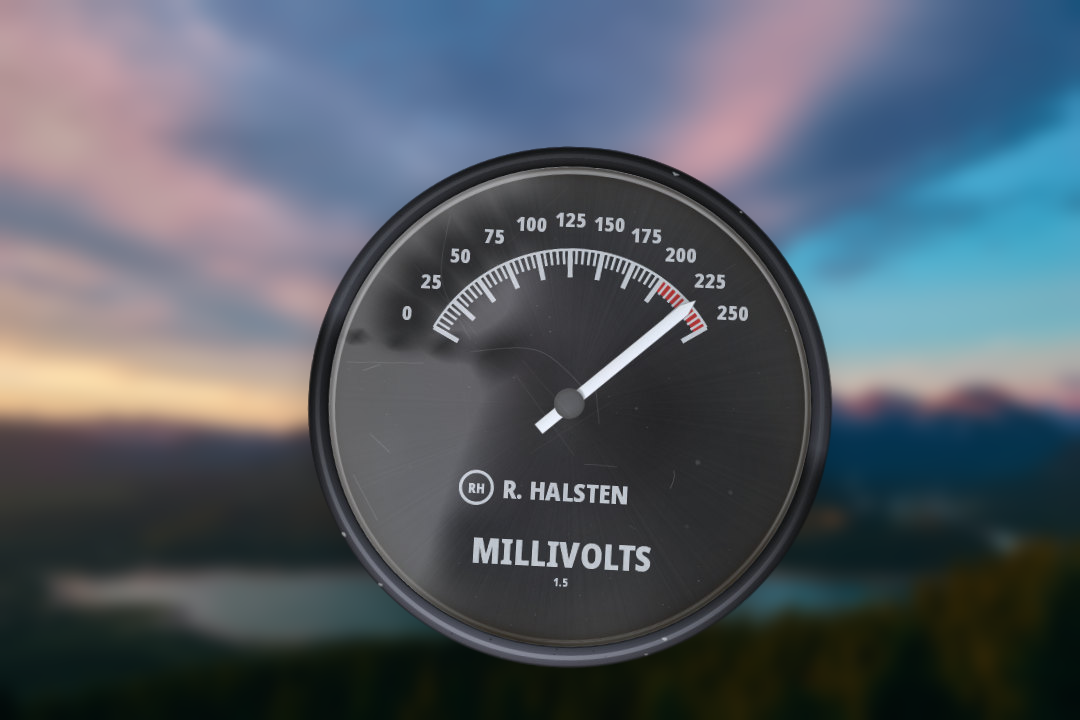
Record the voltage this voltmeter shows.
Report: 230 mV
